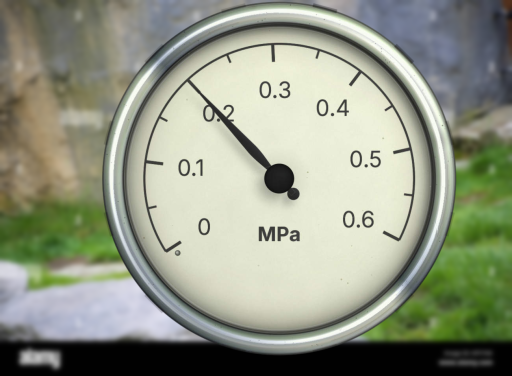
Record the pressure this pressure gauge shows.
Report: 0.2 MPa
